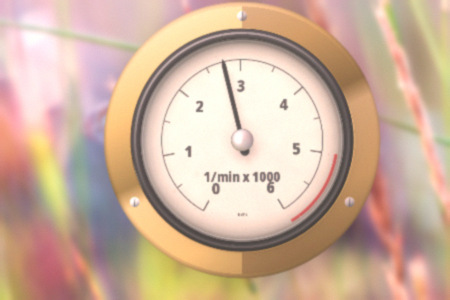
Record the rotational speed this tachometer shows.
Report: 2750 rpm
